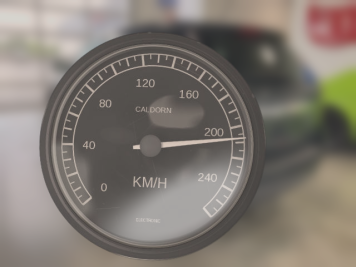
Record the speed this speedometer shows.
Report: 207.5 km/h
